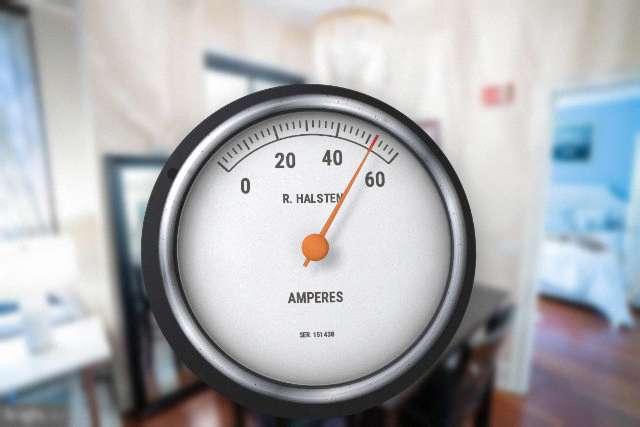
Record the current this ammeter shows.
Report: 52 A
